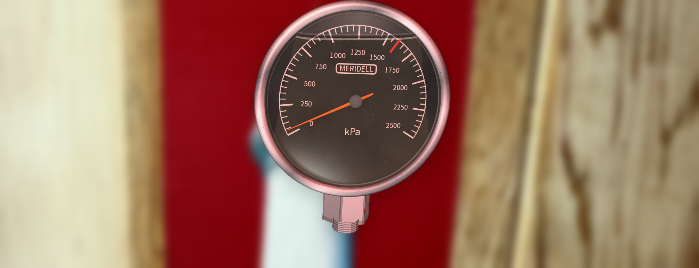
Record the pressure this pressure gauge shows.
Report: 50 kPa
